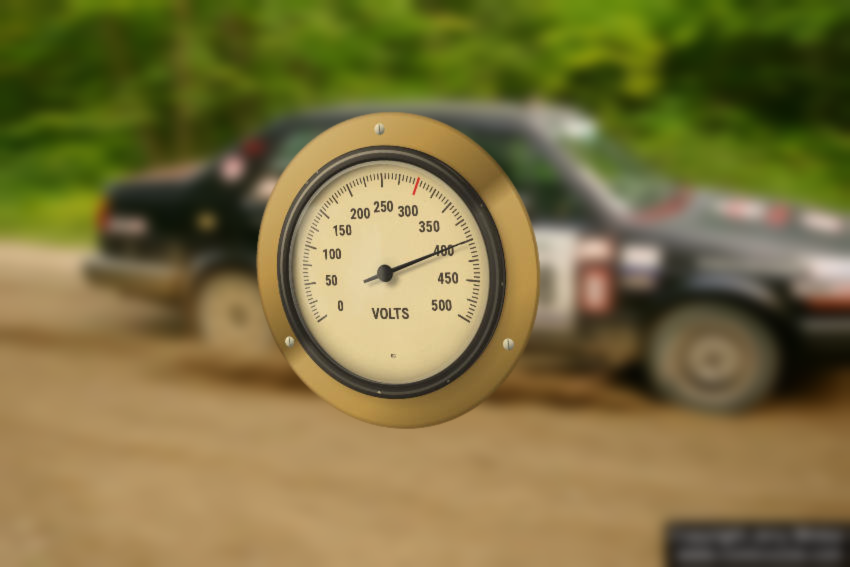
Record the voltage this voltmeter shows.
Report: 400 V
